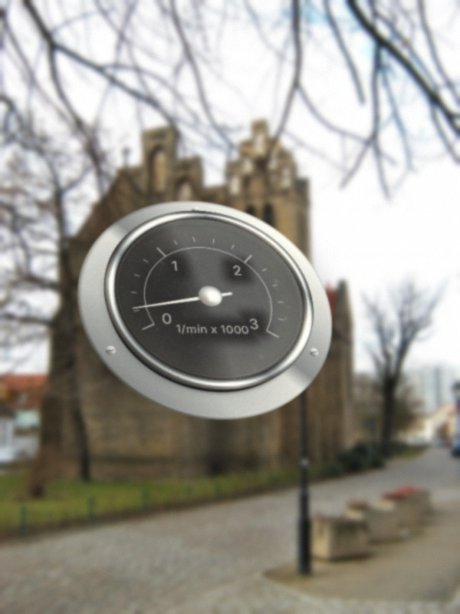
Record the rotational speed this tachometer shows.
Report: 200 rpm
